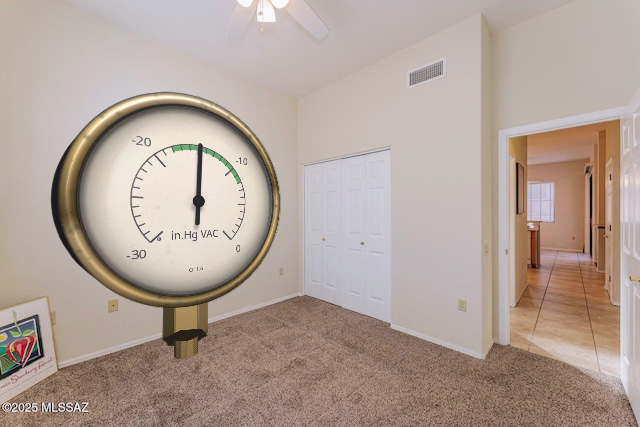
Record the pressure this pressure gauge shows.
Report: -15 inHg
